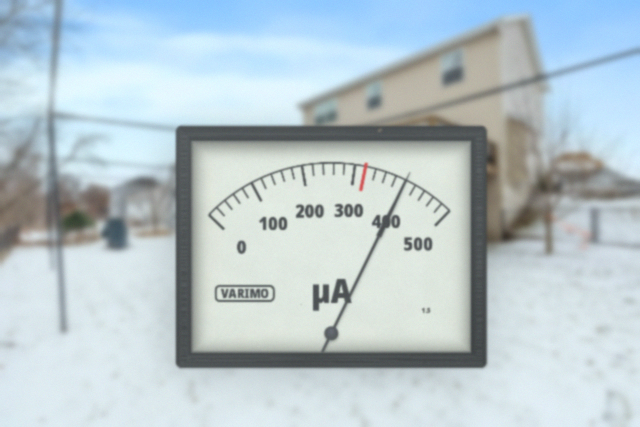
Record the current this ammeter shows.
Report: 400 µA
